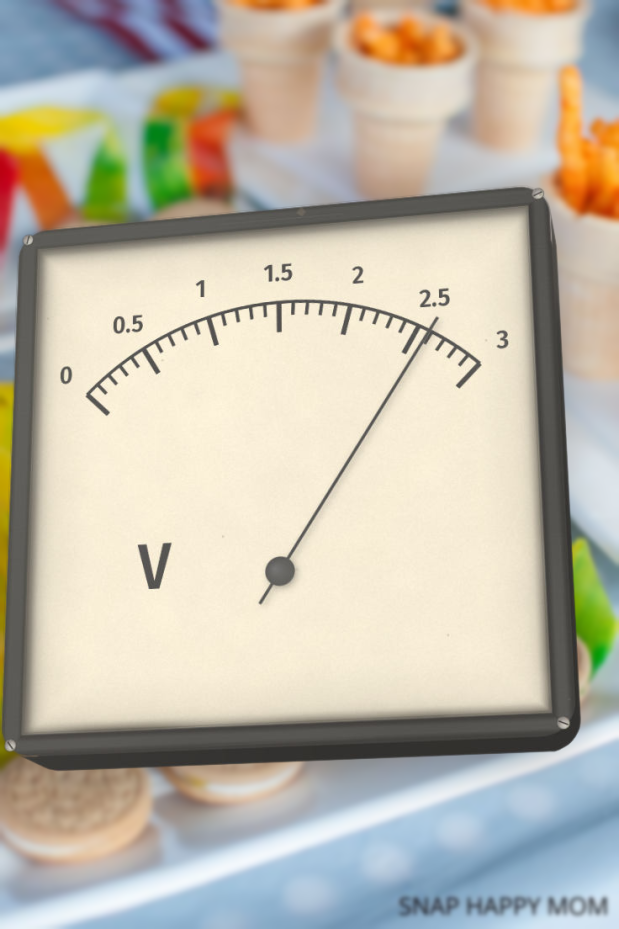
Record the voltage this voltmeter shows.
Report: 2.6 V
